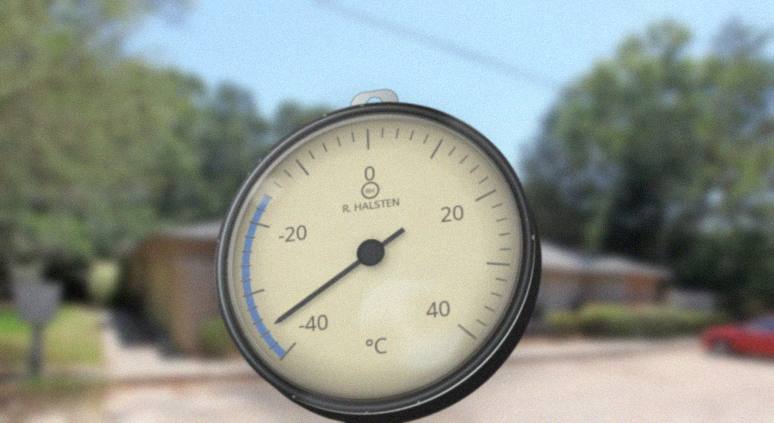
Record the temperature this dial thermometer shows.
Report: -36 °C
